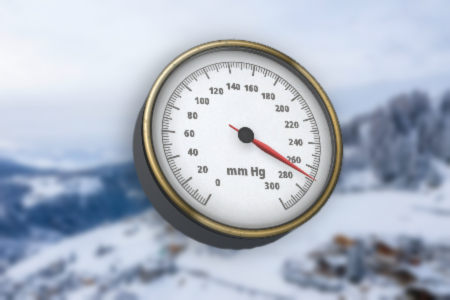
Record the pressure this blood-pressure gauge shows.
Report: 270 mmHg
